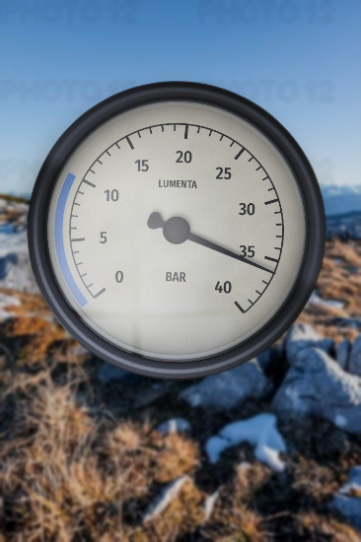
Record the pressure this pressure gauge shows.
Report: 36 bar
